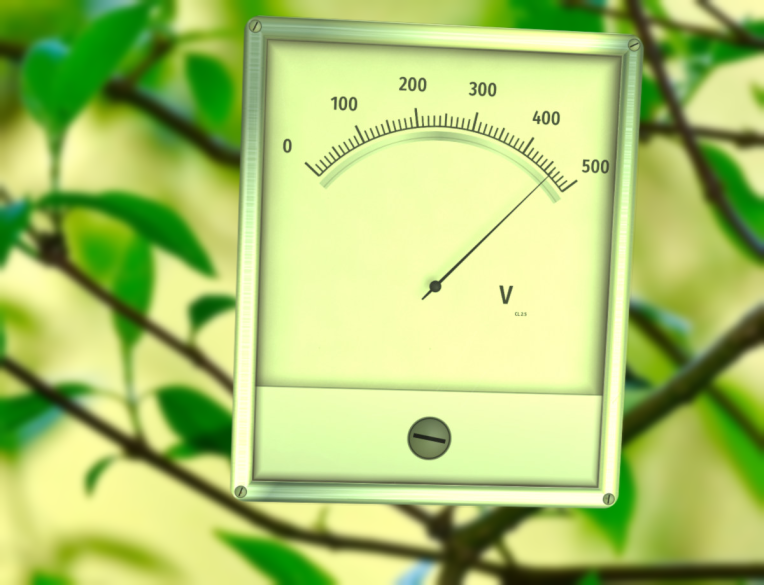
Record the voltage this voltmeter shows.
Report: 460 V
